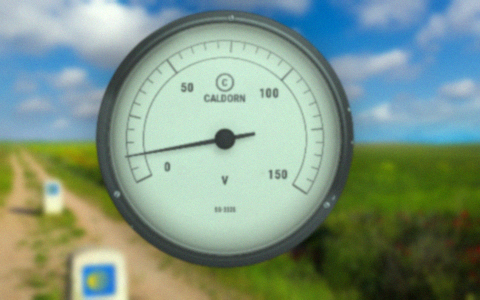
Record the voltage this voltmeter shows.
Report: 10 V
